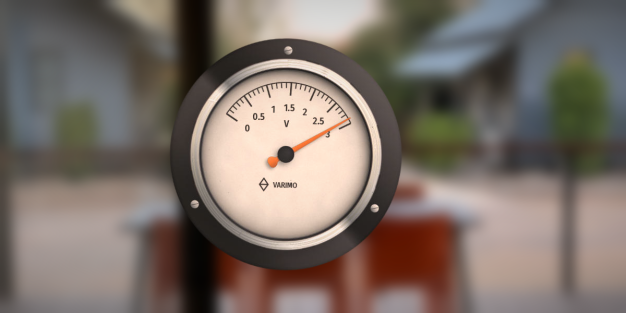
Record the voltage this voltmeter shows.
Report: 2.9 V
